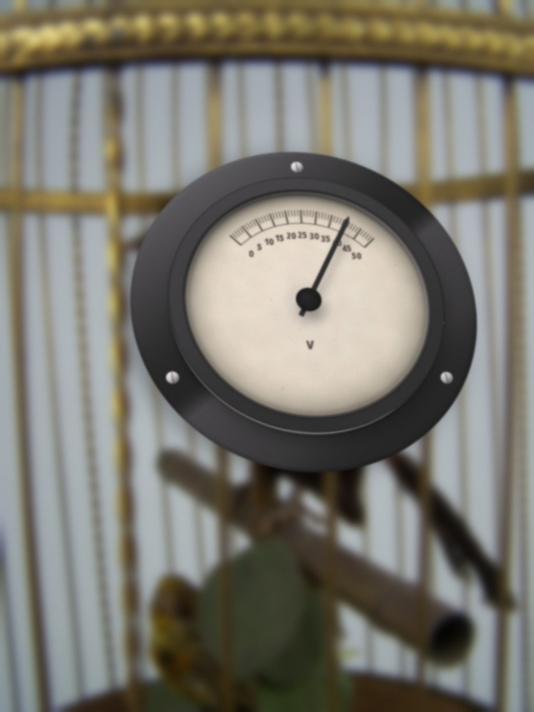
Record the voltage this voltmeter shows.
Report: 40 V
